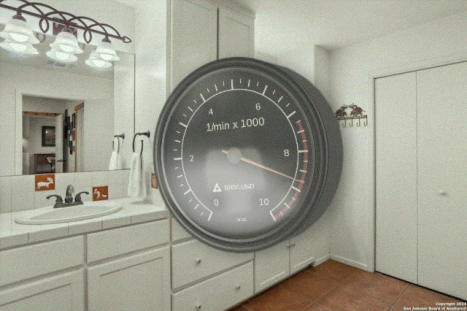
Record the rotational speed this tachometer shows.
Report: 8750 rpm
